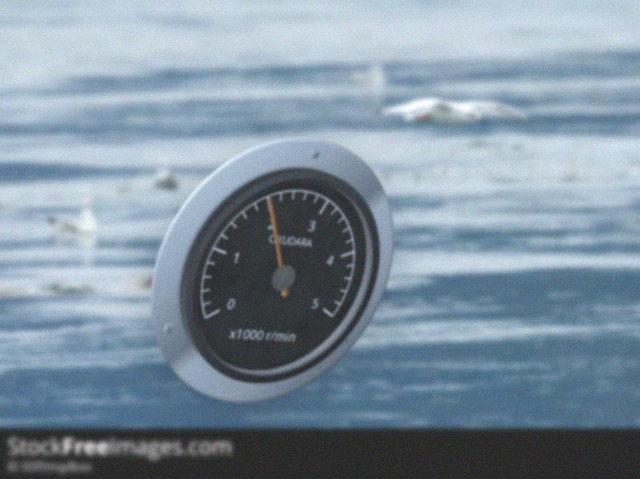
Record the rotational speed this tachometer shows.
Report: 2000 rpm
